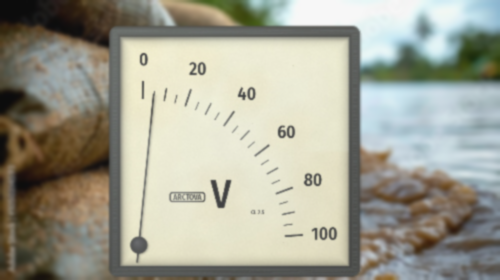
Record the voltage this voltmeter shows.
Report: 5 V
